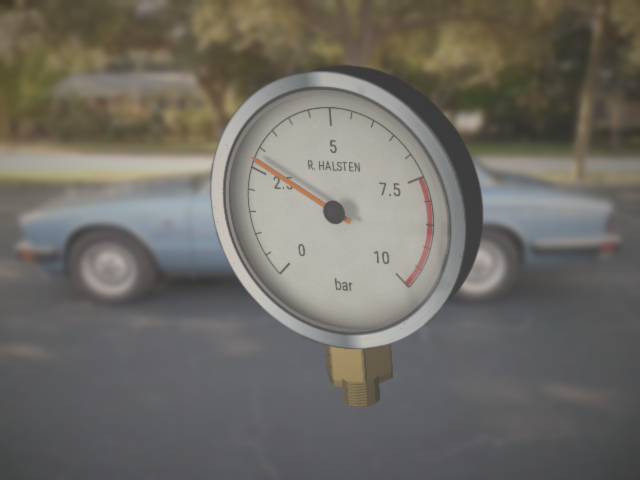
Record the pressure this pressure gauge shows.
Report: 2.75 bar
